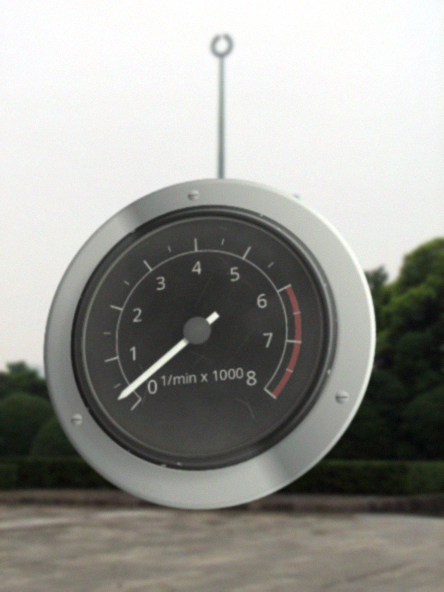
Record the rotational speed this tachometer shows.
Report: 250 rpm
